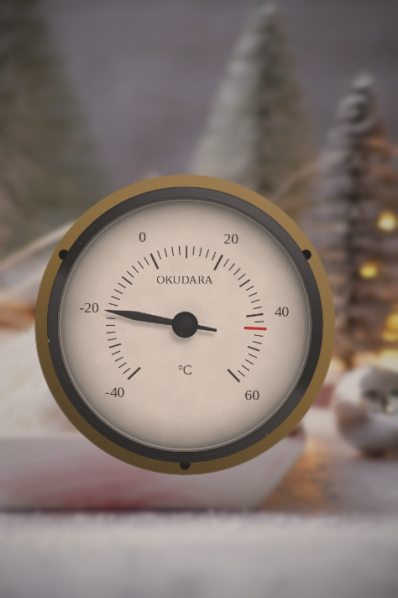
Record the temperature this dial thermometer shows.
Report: -20 °C
